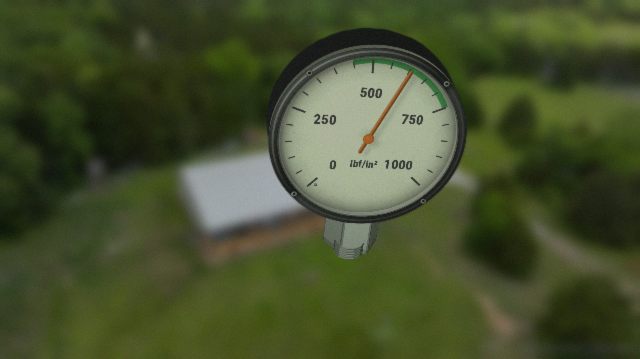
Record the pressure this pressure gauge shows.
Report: 600 psi
